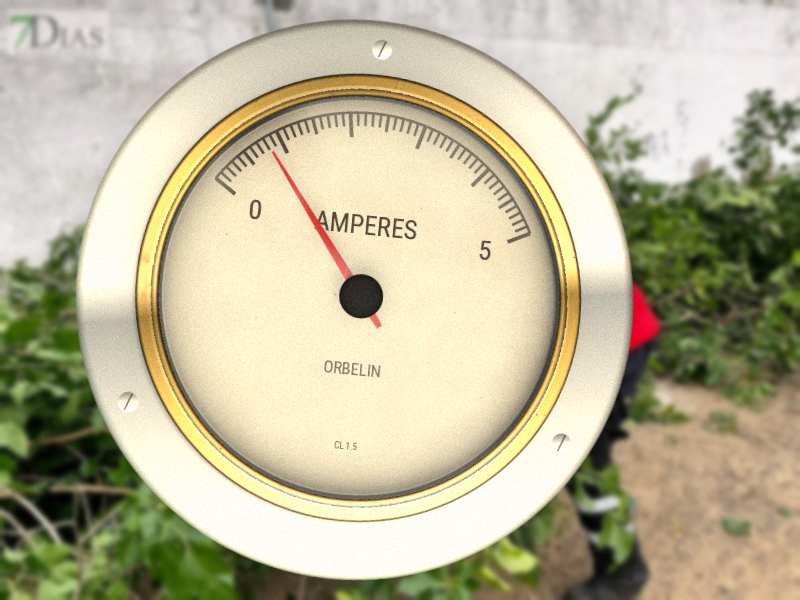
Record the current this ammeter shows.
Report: 0.8 A
